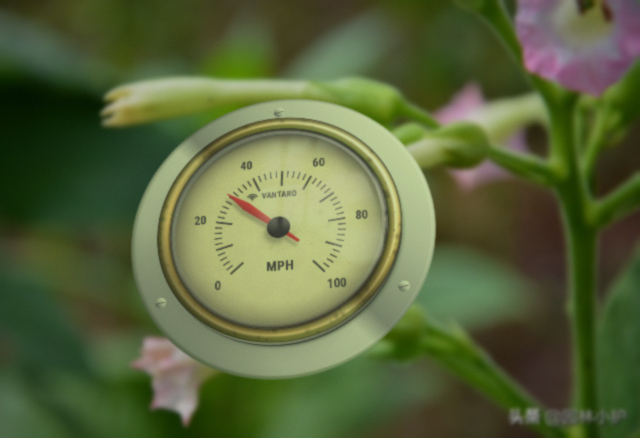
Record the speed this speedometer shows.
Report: 30 mph
